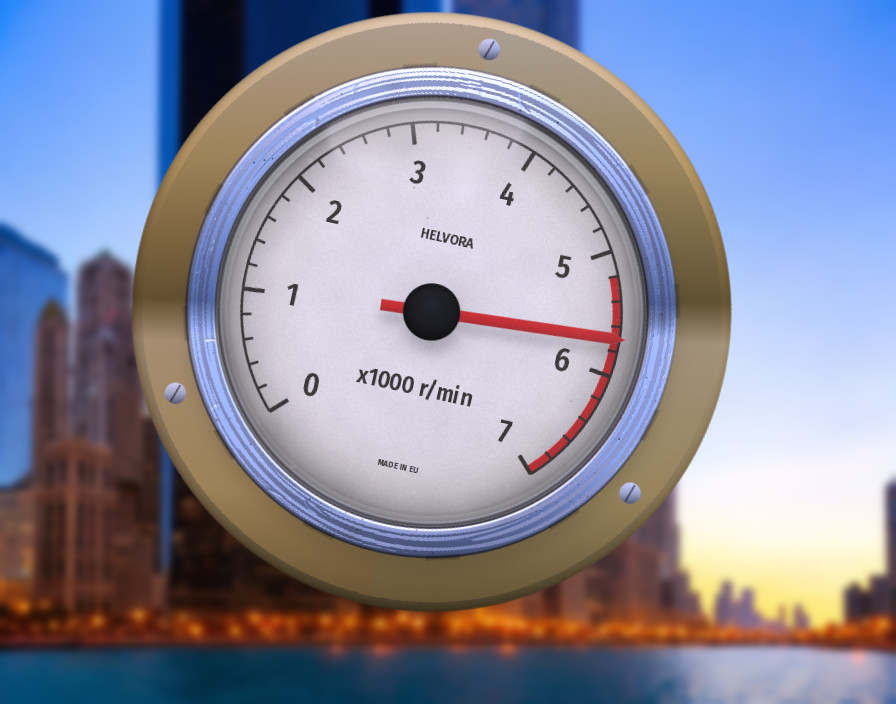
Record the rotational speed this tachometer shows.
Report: 5700 rpm
